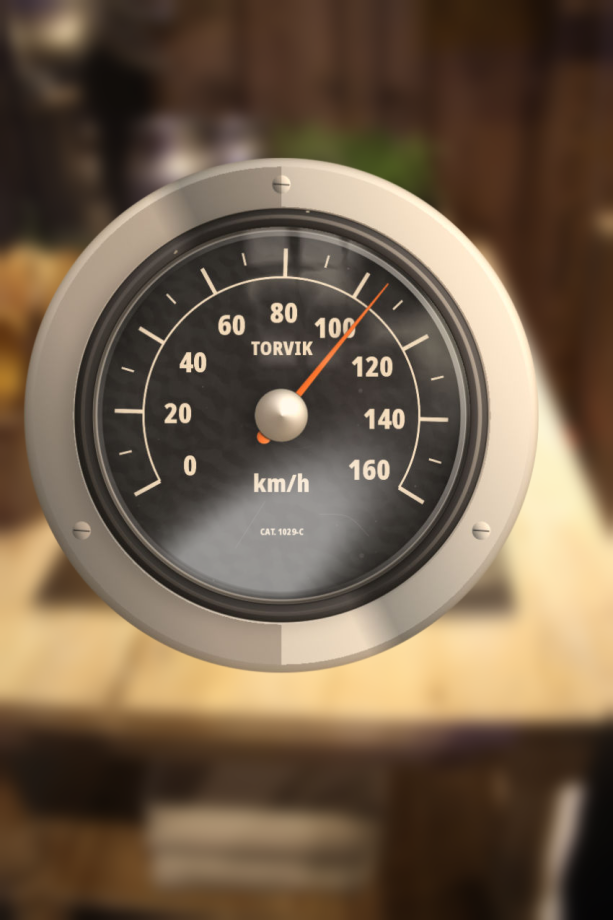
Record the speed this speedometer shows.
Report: 105 km/h
